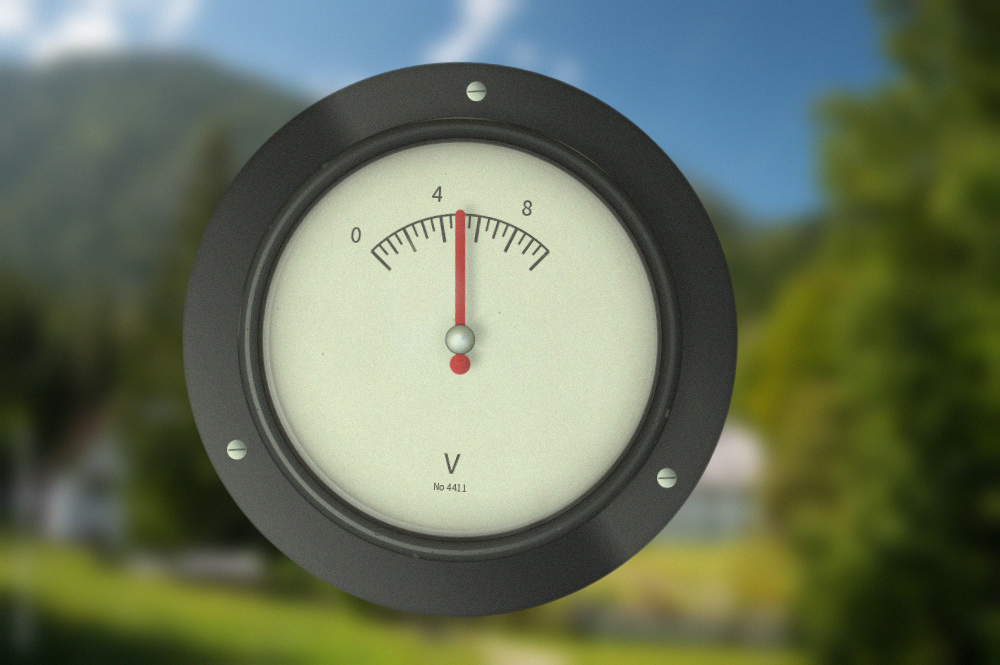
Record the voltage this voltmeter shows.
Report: 5 V
